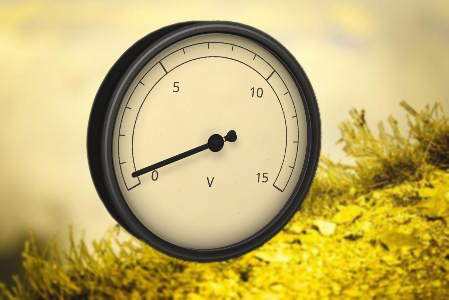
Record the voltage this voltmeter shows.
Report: 0.5 V
